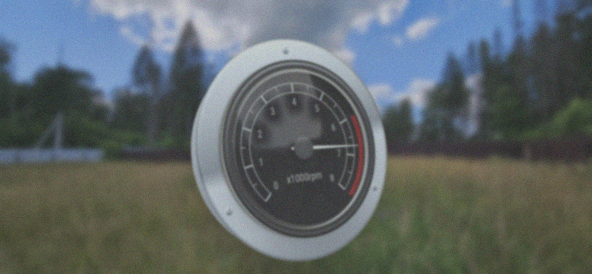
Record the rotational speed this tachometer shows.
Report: 6750 rpm
